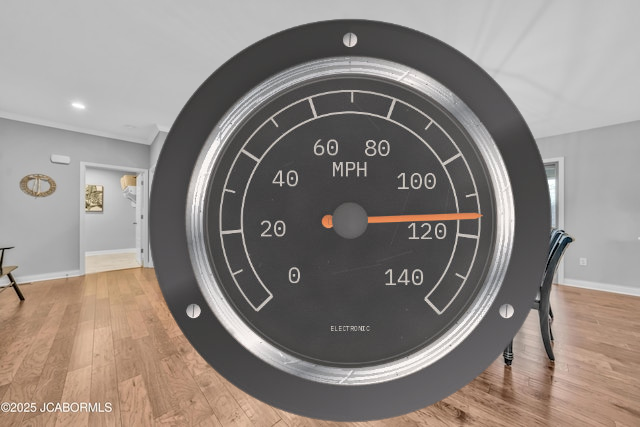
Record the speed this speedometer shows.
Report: 115 mph
